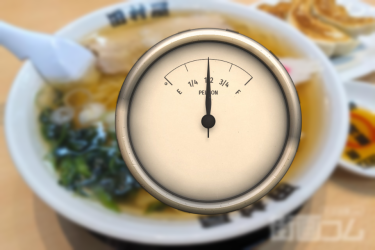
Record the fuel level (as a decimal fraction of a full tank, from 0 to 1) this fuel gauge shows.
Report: 0.5
